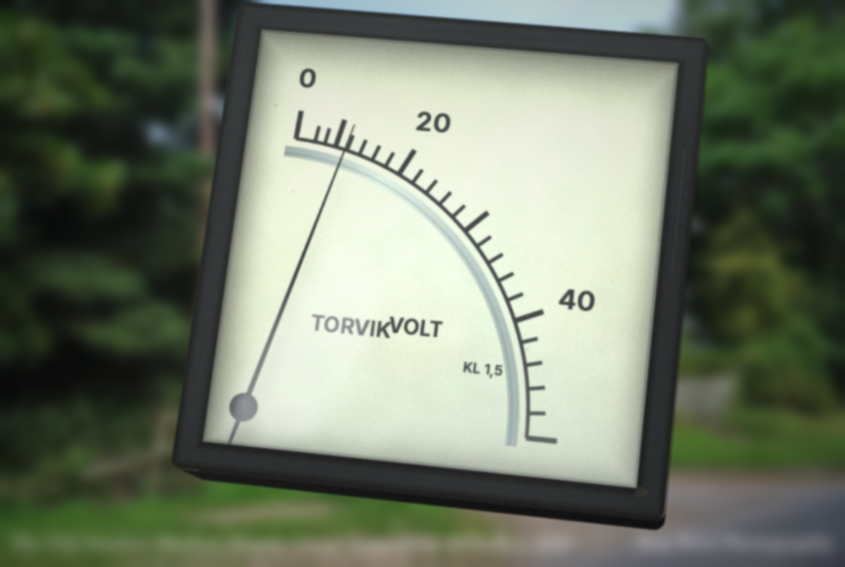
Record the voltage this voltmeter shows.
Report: 12 V
